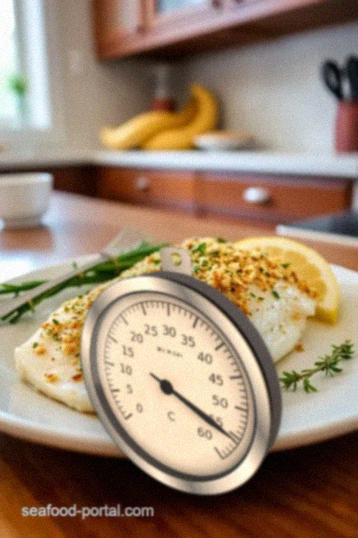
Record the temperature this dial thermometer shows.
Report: 55 °C
